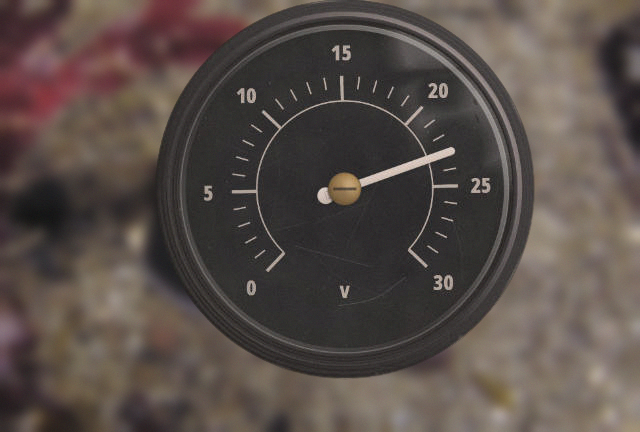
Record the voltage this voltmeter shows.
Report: 23 V
